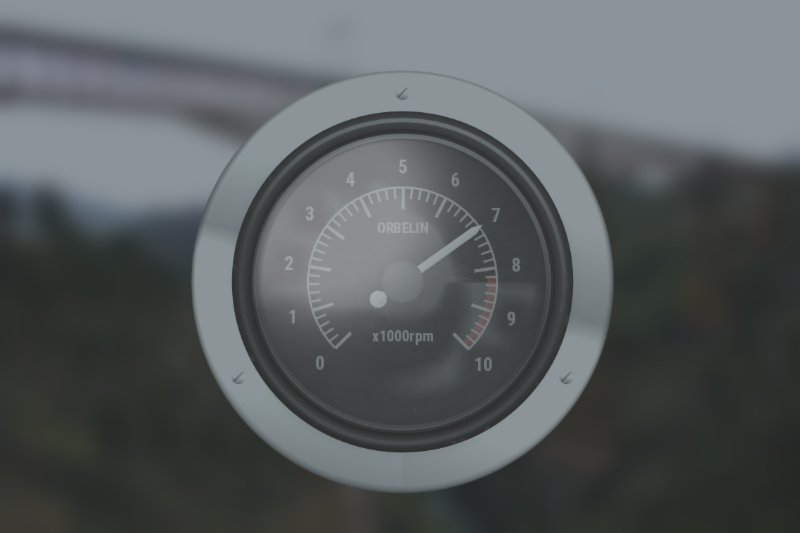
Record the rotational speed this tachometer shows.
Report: 7000 rpm
